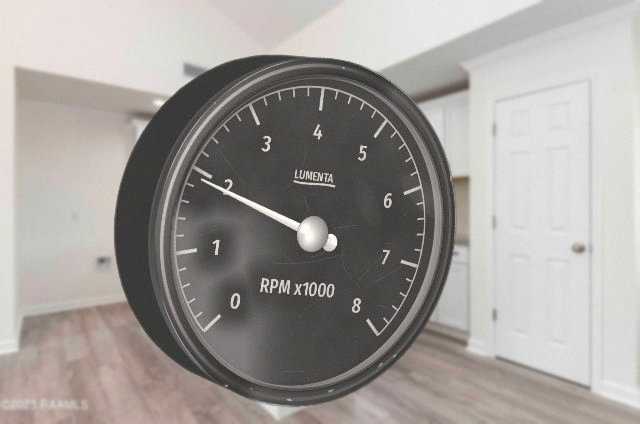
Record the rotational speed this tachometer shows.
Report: 1900 rpm
